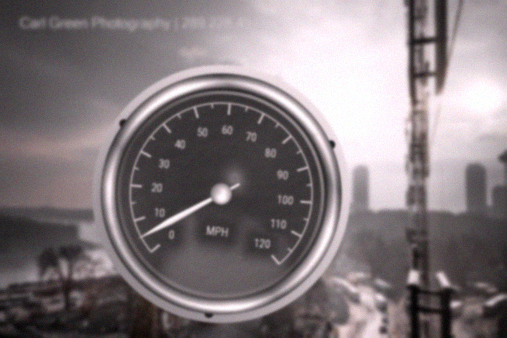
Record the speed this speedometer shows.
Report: 5 mph
